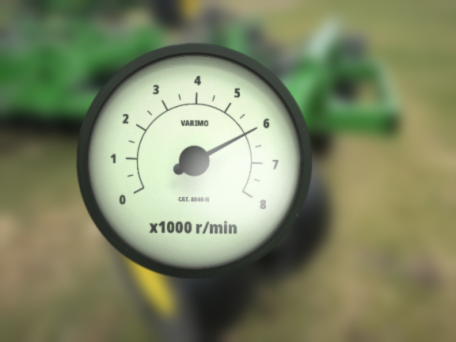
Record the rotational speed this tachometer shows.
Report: 6000 rpm
